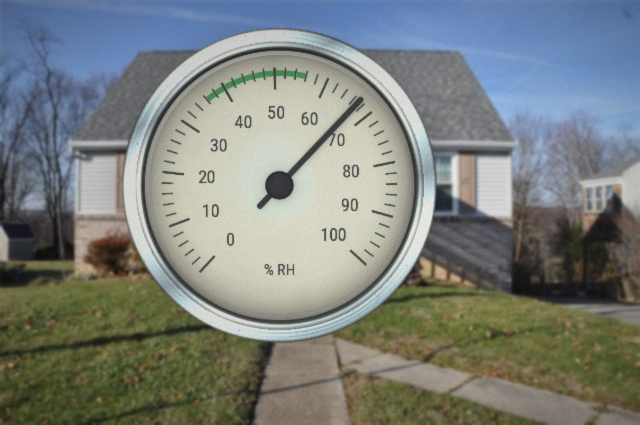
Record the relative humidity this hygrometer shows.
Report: 67 %
